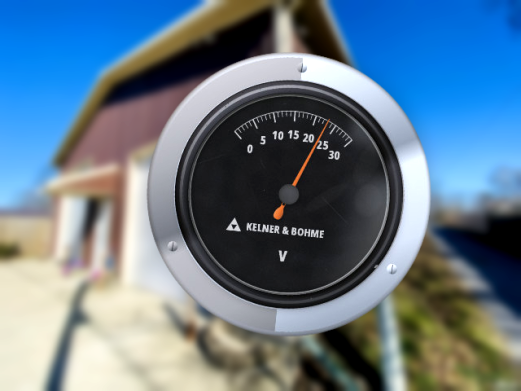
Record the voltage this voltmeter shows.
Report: 23 V
